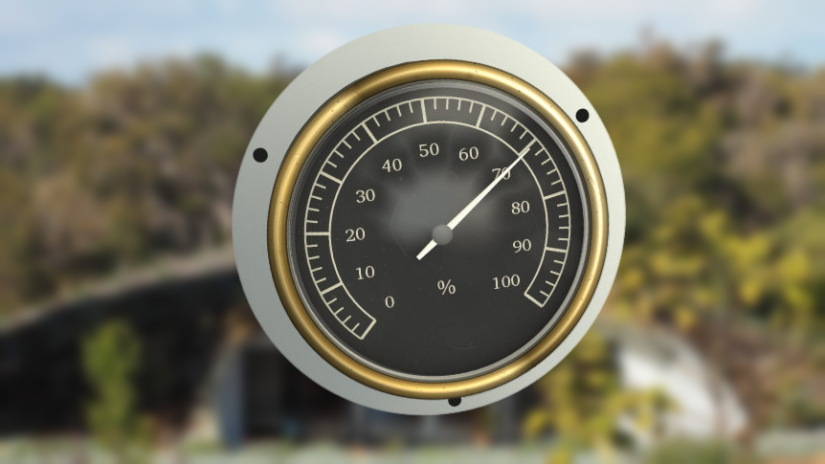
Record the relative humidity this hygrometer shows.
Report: 70 %
